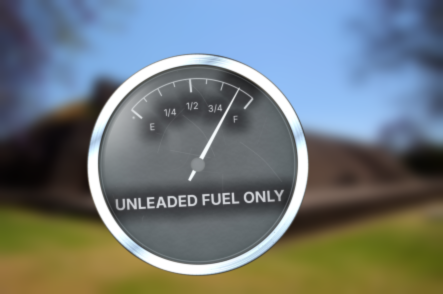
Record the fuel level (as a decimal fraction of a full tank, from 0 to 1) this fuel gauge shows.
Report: 0.875
